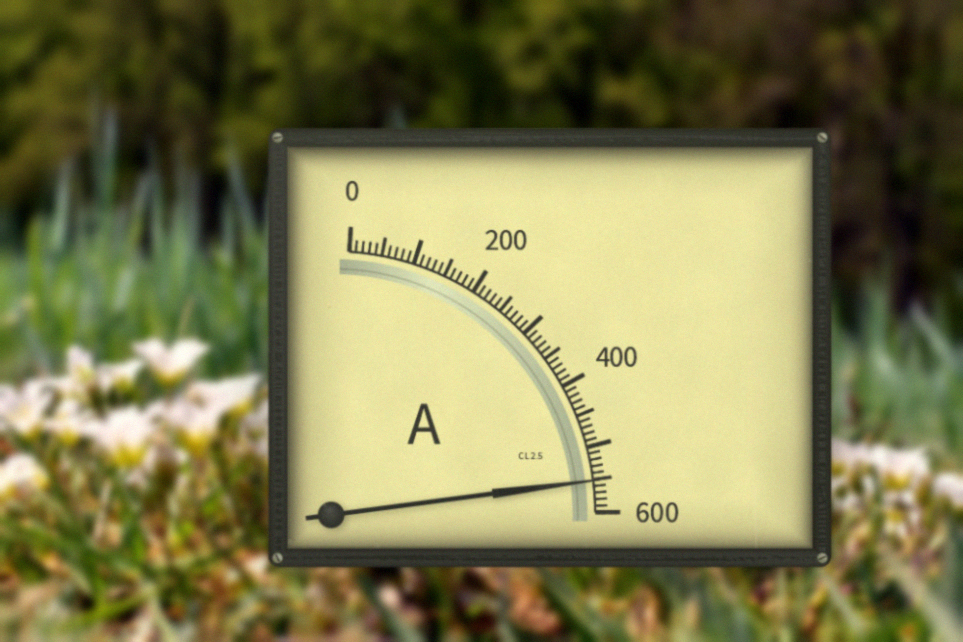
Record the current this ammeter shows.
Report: 550 A
